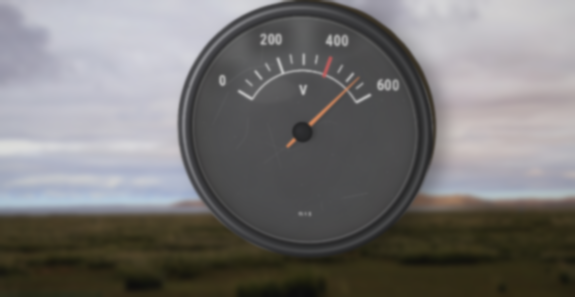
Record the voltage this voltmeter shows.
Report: 525 V
